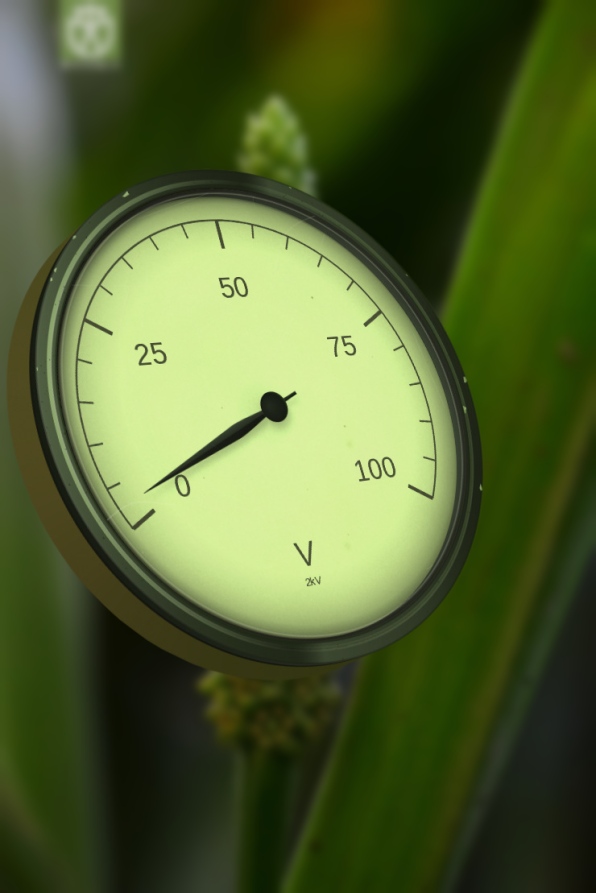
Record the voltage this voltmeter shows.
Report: 2.5 V
